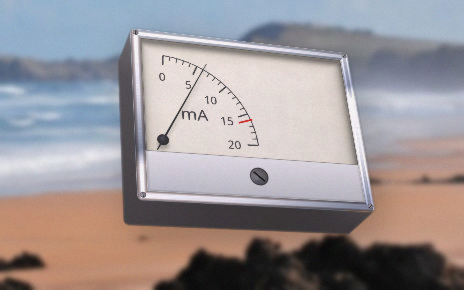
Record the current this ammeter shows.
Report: 6 mA
